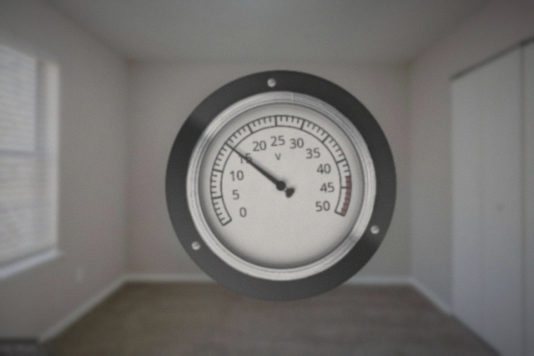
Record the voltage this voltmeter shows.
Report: 15 V
